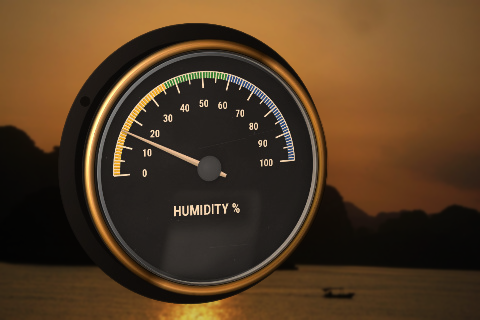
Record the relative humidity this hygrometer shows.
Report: 15 %
